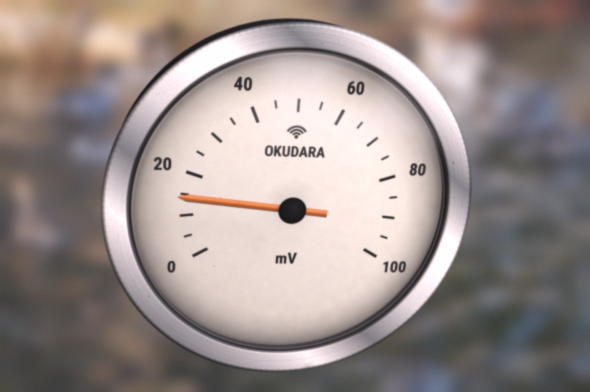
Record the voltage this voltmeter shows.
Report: 15 mV
